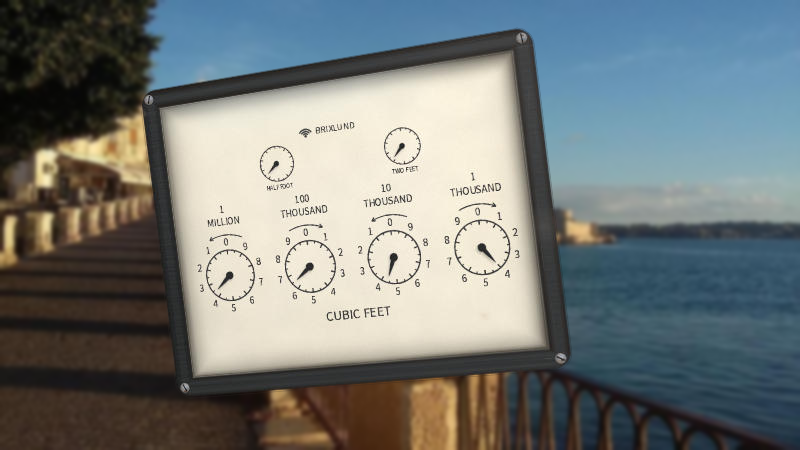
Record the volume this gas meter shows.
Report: 364400 ft³
